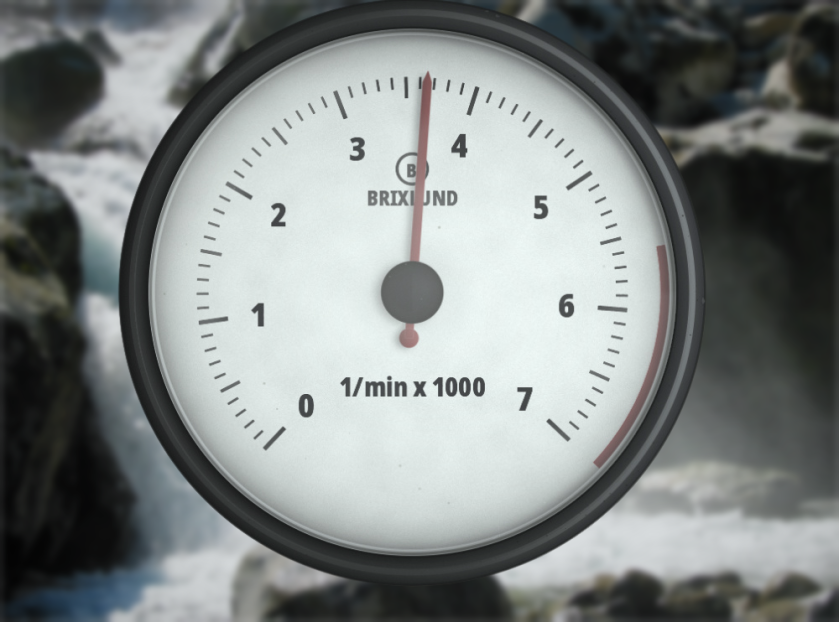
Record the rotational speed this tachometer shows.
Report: 3650 rpm
